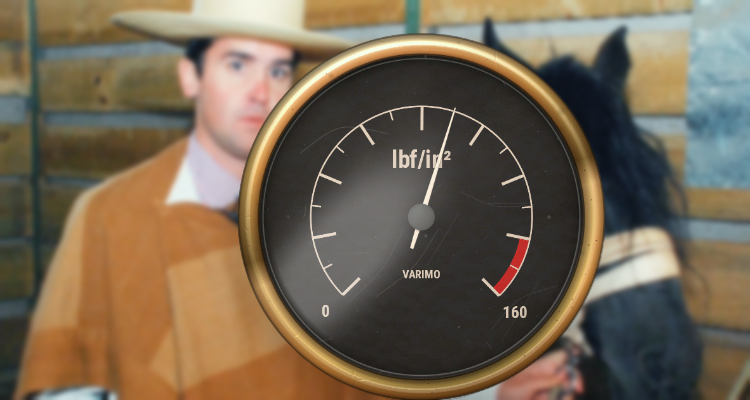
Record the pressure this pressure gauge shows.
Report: 90 psi
